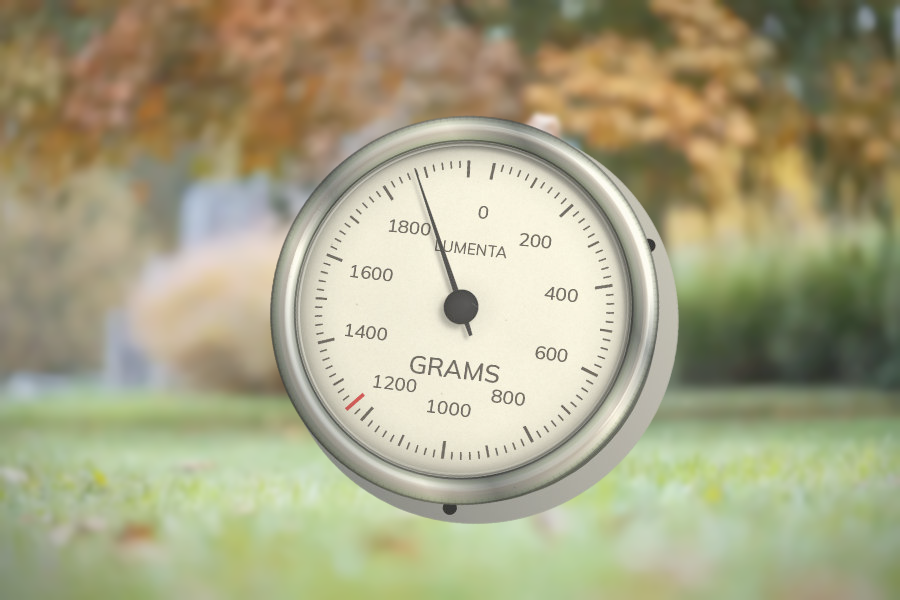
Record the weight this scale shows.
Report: 1880 g
